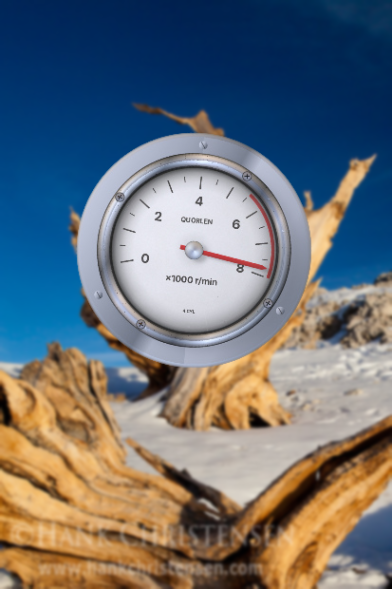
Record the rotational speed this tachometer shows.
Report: 7750 rpm
